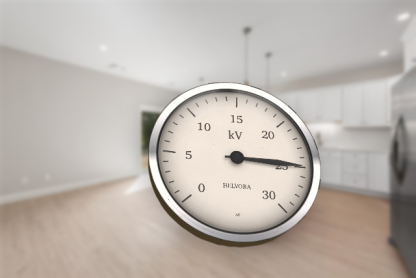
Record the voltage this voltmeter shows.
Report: 25 kV
